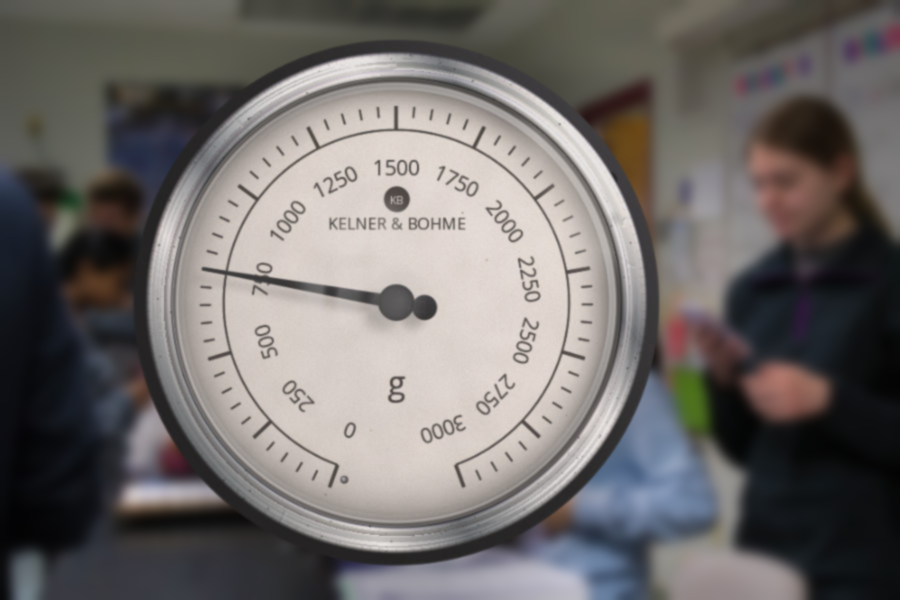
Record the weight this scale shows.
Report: 750 g
